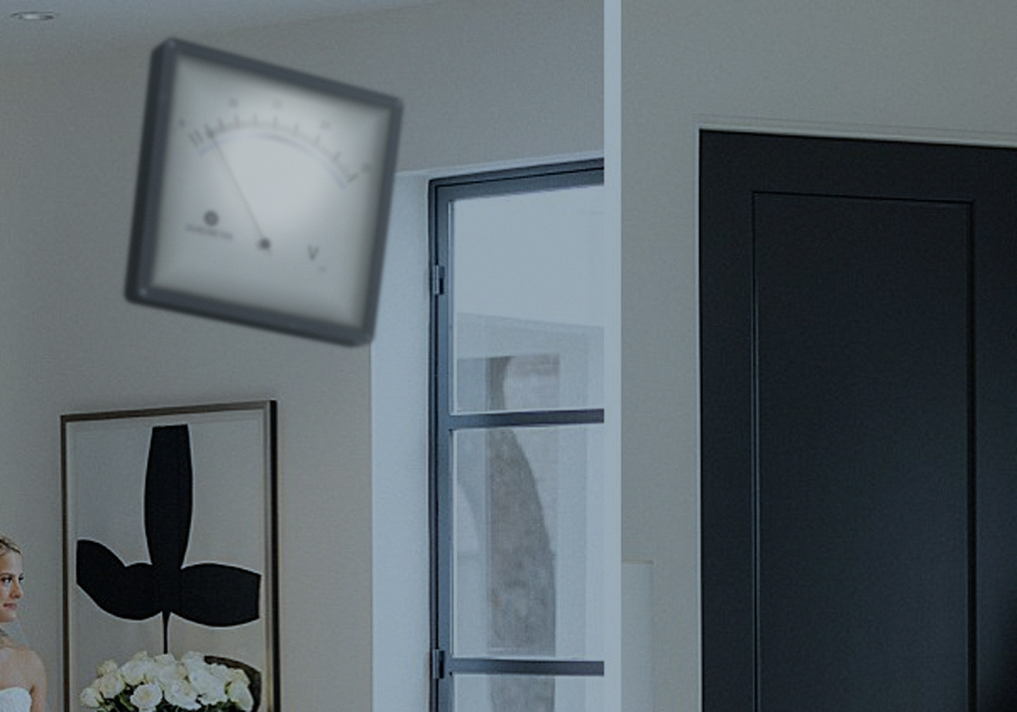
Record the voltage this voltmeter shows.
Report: 5 V
